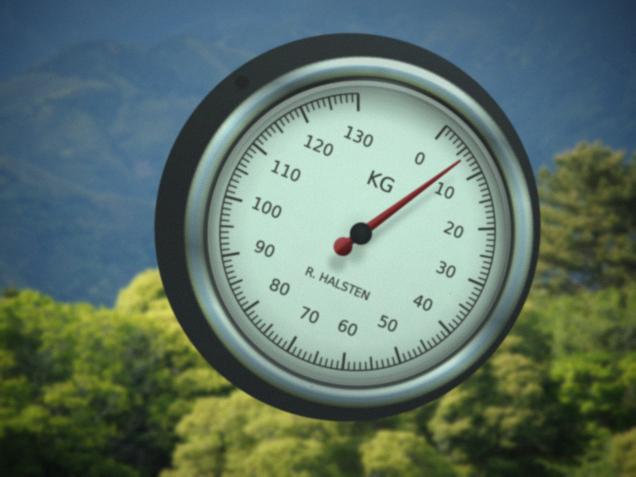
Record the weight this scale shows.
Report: 6 kg
